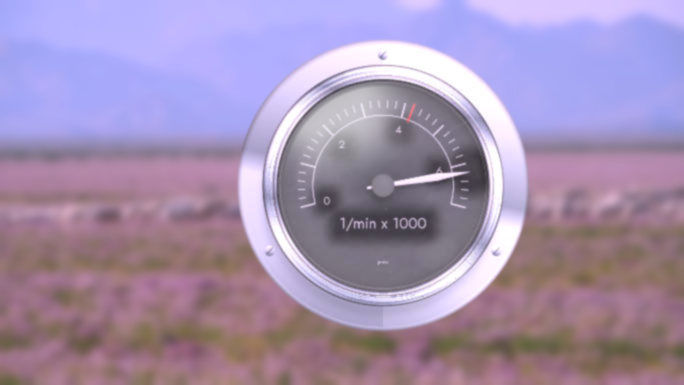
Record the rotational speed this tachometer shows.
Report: 6200 rpm
